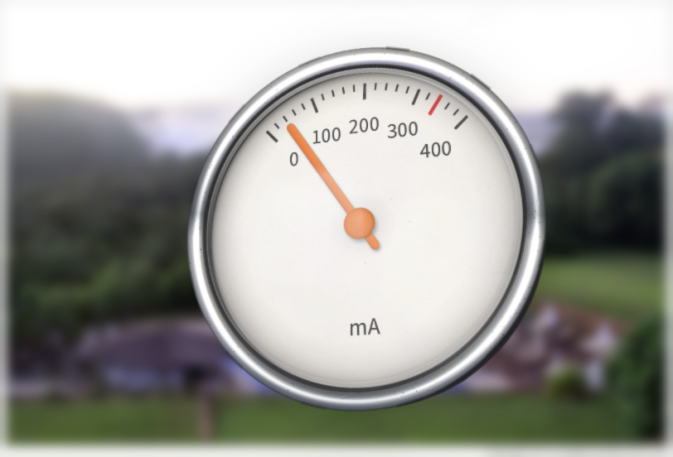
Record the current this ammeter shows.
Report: 40 mA
